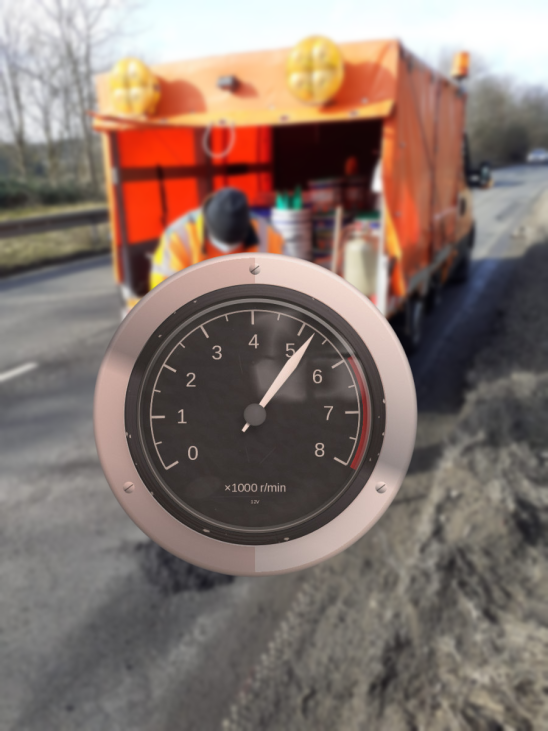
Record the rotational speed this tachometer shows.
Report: 5250 rpm
